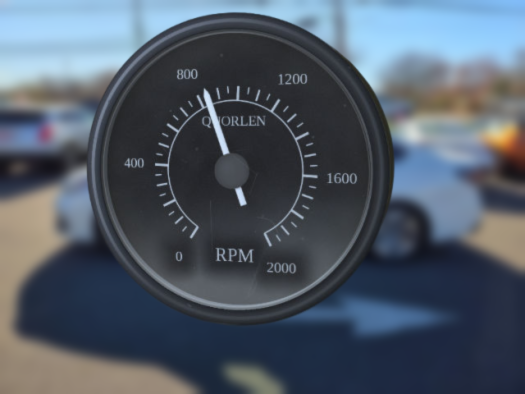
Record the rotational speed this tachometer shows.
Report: 850 rpm
